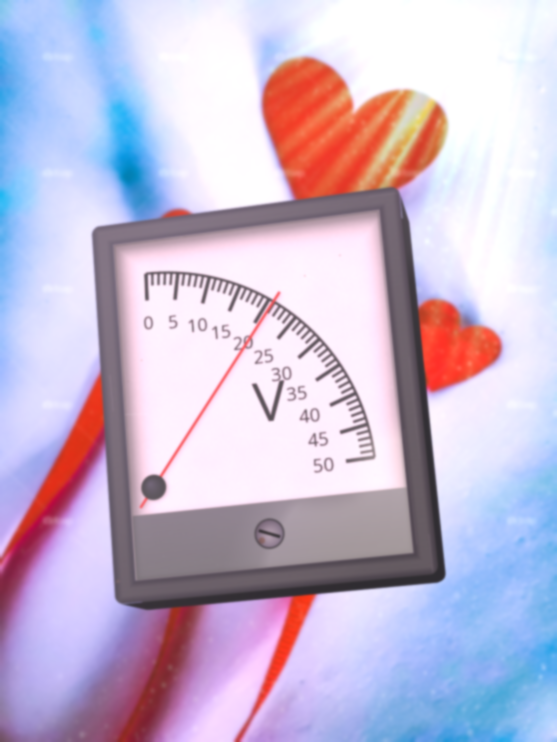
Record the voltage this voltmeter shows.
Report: 21 V
